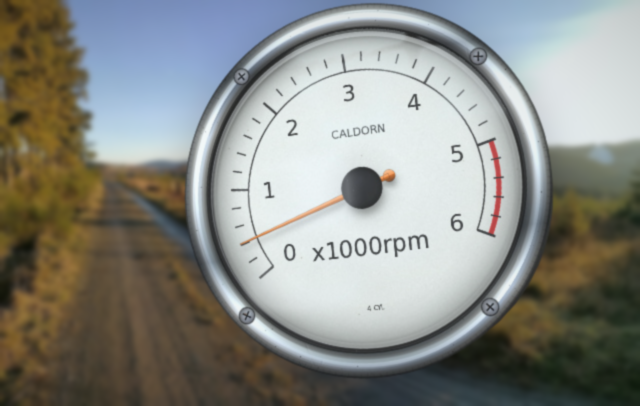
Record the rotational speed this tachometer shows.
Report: 400 rpm
